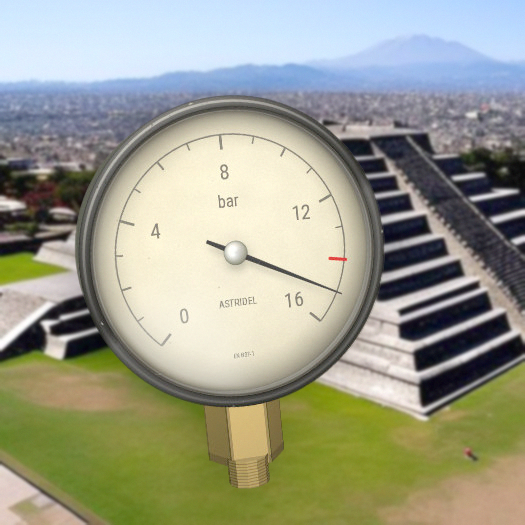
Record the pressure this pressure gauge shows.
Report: 15 bar
